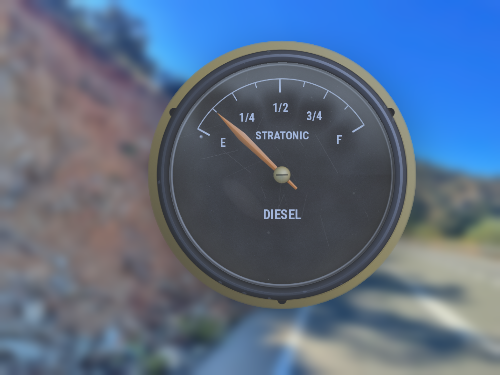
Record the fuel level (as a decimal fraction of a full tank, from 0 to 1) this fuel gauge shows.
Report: 0.125
